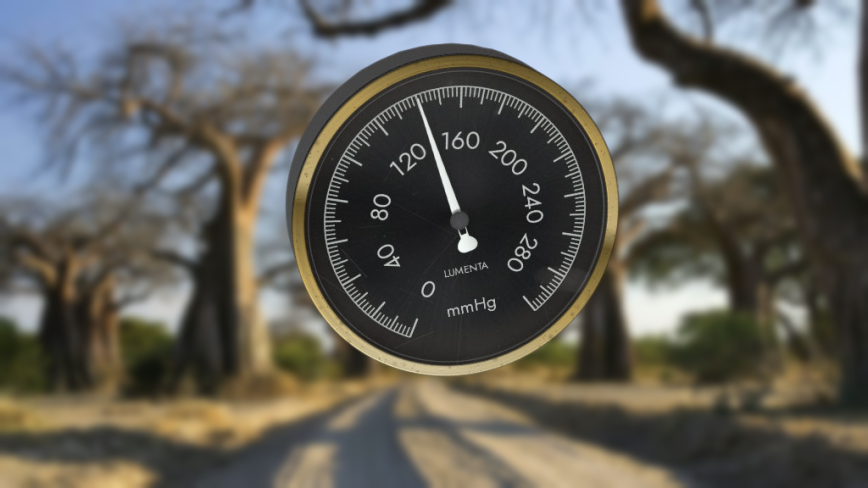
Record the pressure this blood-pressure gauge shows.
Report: 140 mmHg
